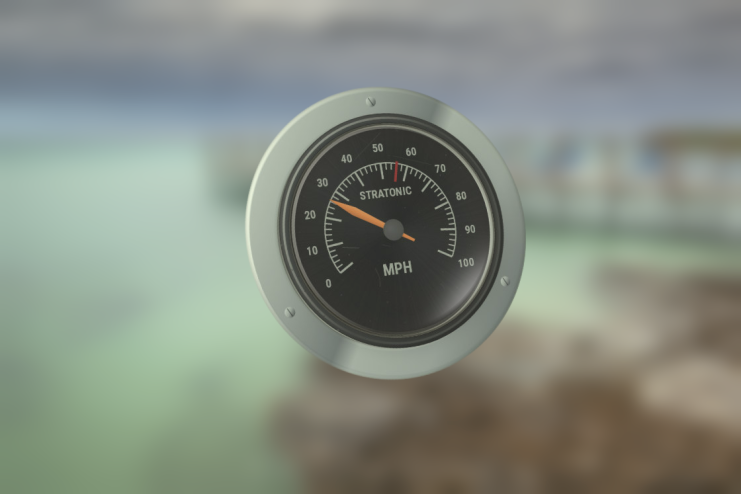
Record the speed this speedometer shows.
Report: 26 mph
